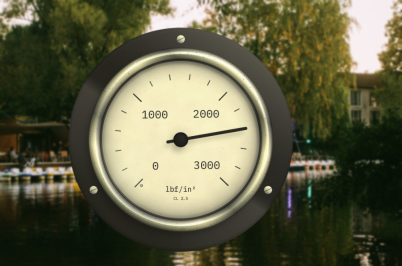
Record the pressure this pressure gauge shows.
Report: 2400 psi
